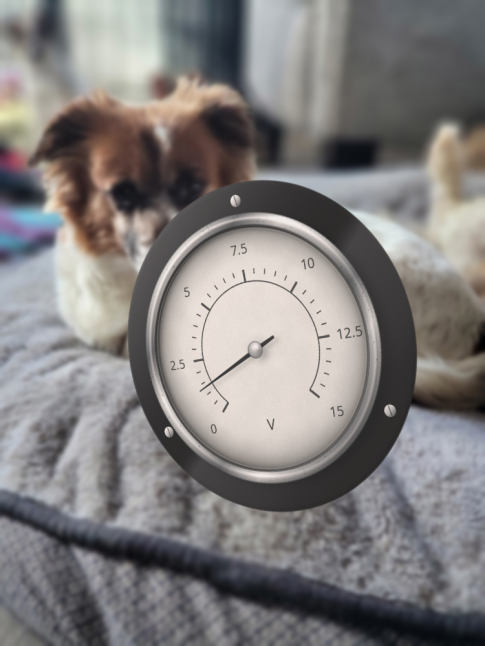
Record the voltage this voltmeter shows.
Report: 1.25 V
